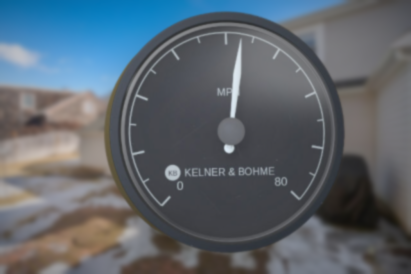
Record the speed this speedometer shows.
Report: 42.5 mph
